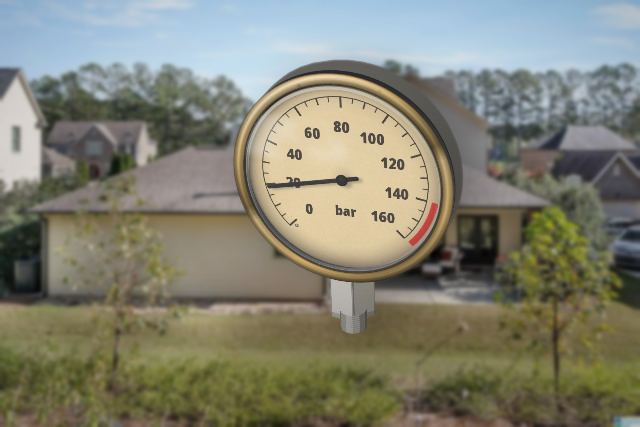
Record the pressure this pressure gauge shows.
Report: 20 bar
